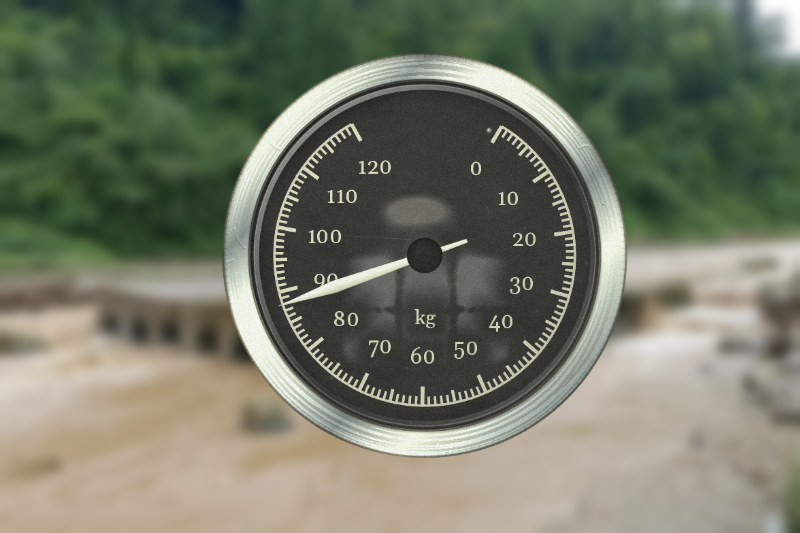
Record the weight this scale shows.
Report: 88 kg
